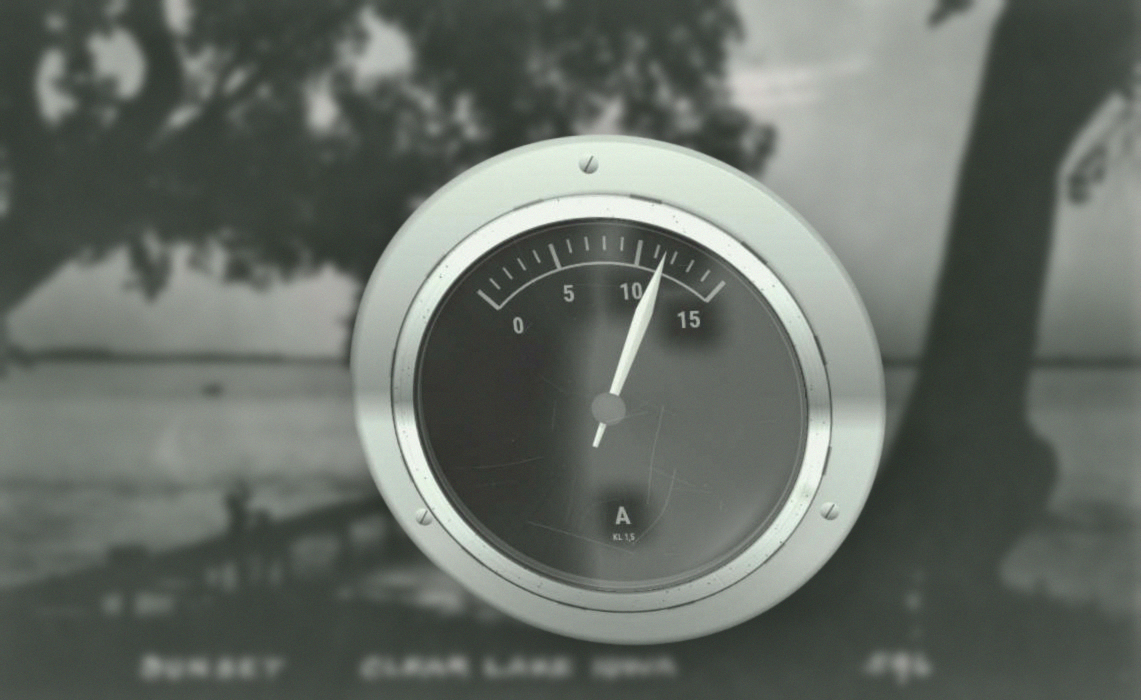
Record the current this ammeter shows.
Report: 11.5 A
